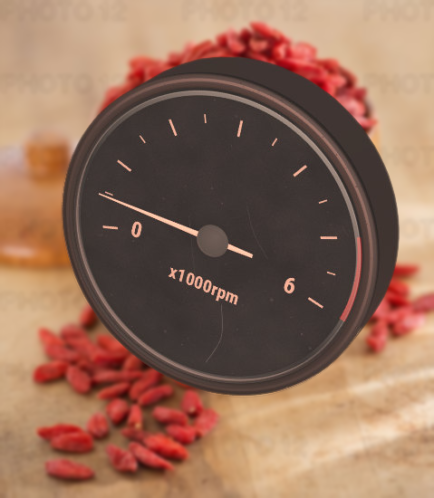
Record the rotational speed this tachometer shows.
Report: 500 rpm
